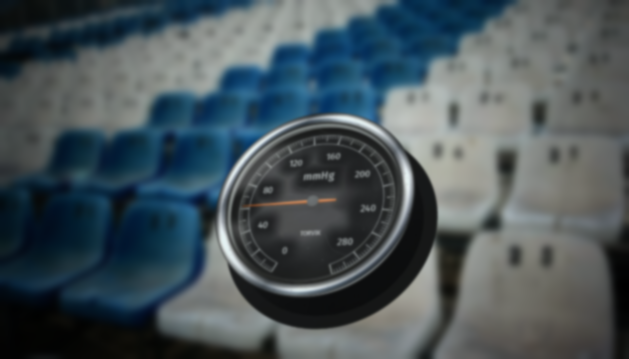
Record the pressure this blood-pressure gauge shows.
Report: 60 mmHg
